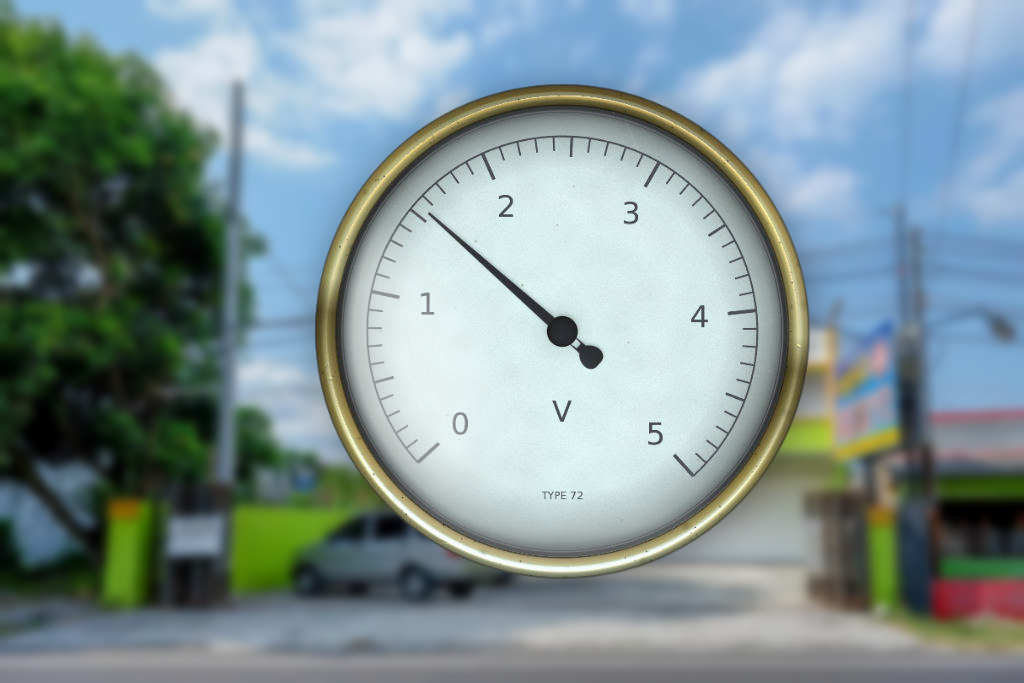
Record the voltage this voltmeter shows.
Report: 1.55 V
